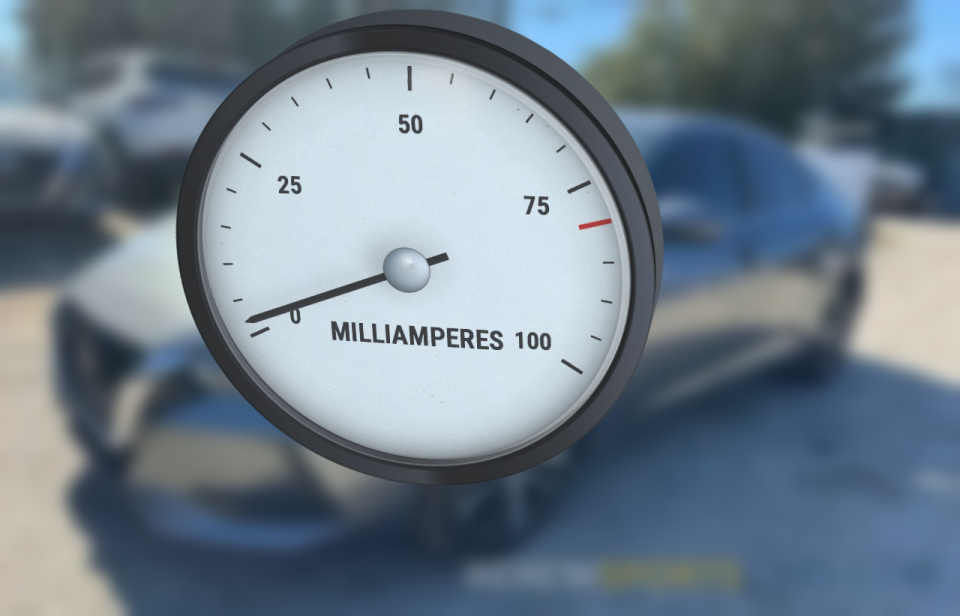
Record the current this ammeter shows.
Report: 2.5 mA
